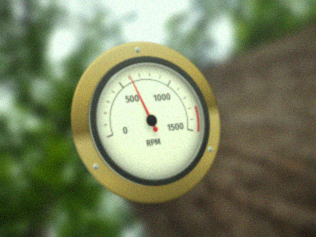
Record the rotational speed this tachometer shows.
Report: 600 rpm
